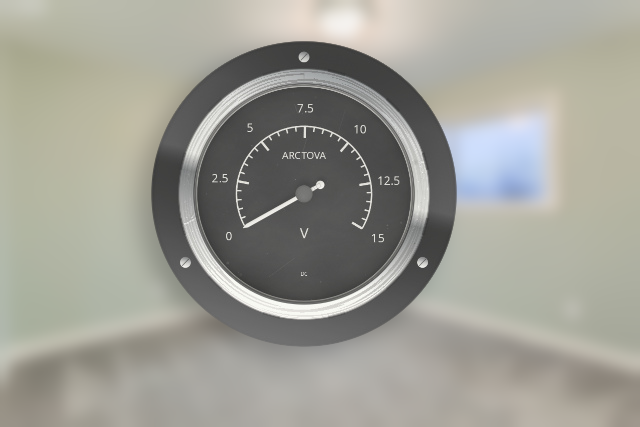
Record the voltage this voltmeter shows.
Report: 0 V
